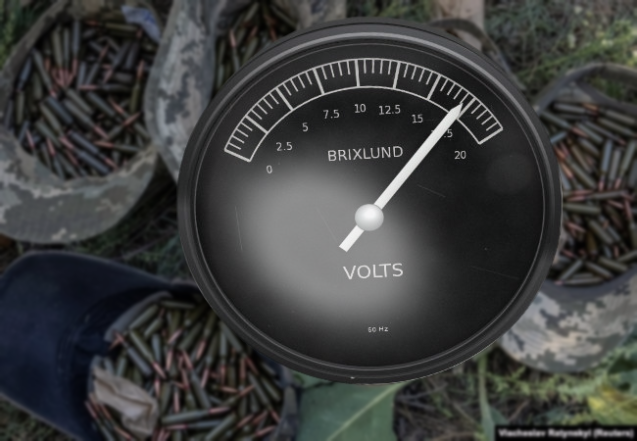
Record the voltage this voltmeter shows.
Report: 17 V
